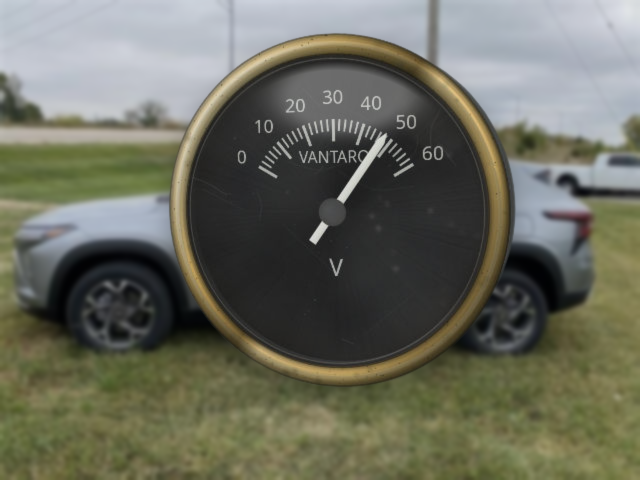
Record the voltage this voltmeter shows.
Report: 48 V
